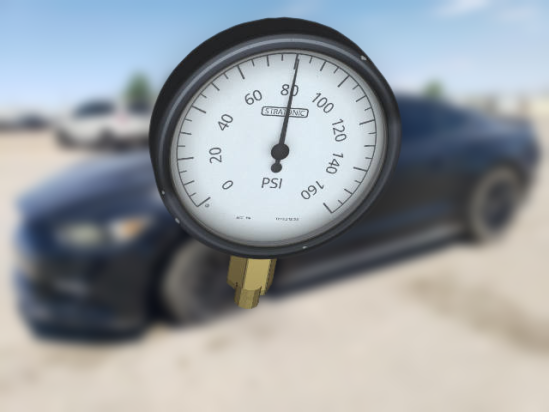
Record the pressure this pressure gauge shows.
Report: 80 psi
